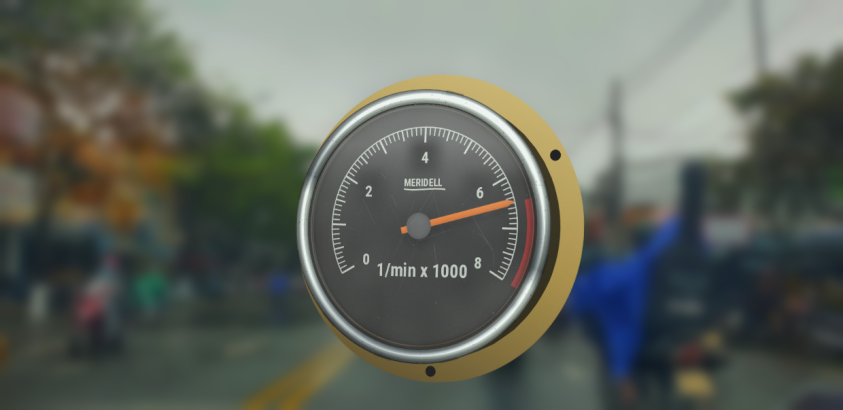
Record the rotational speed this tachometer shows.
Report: 6500 rpm
